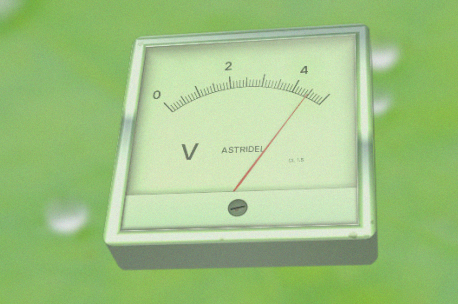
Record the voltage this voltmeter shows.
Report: 4.5 V
